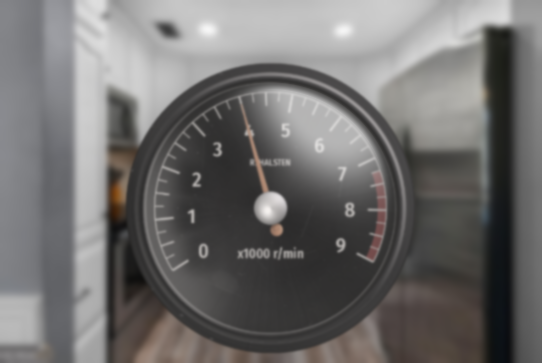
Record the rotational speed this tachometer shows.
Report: 4000 rpm
